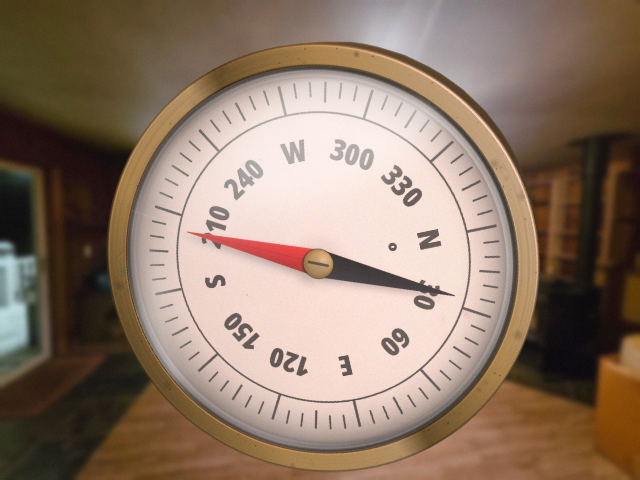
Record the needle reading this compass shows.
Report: 205 °
